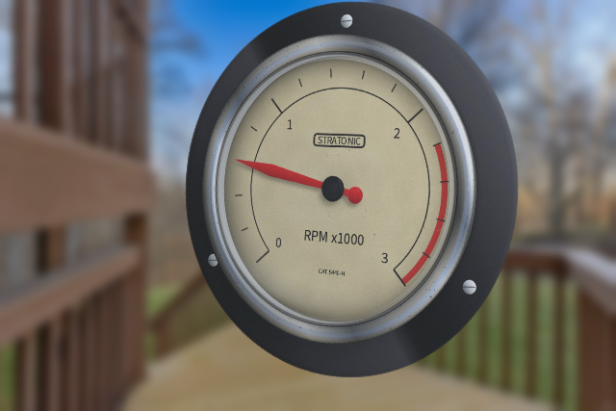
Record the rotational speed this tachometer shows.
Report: 600 rpm
